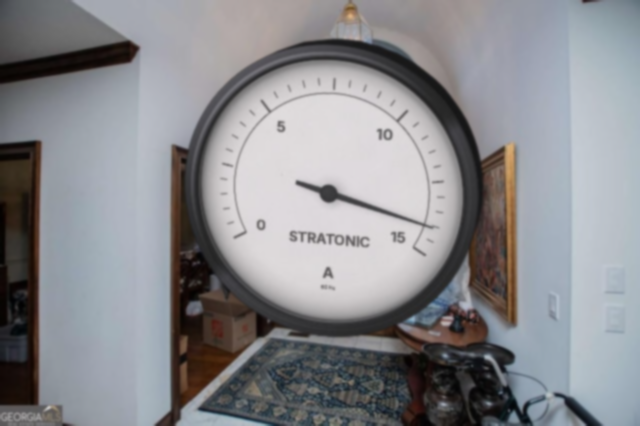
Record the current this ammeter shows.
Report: 14 A
